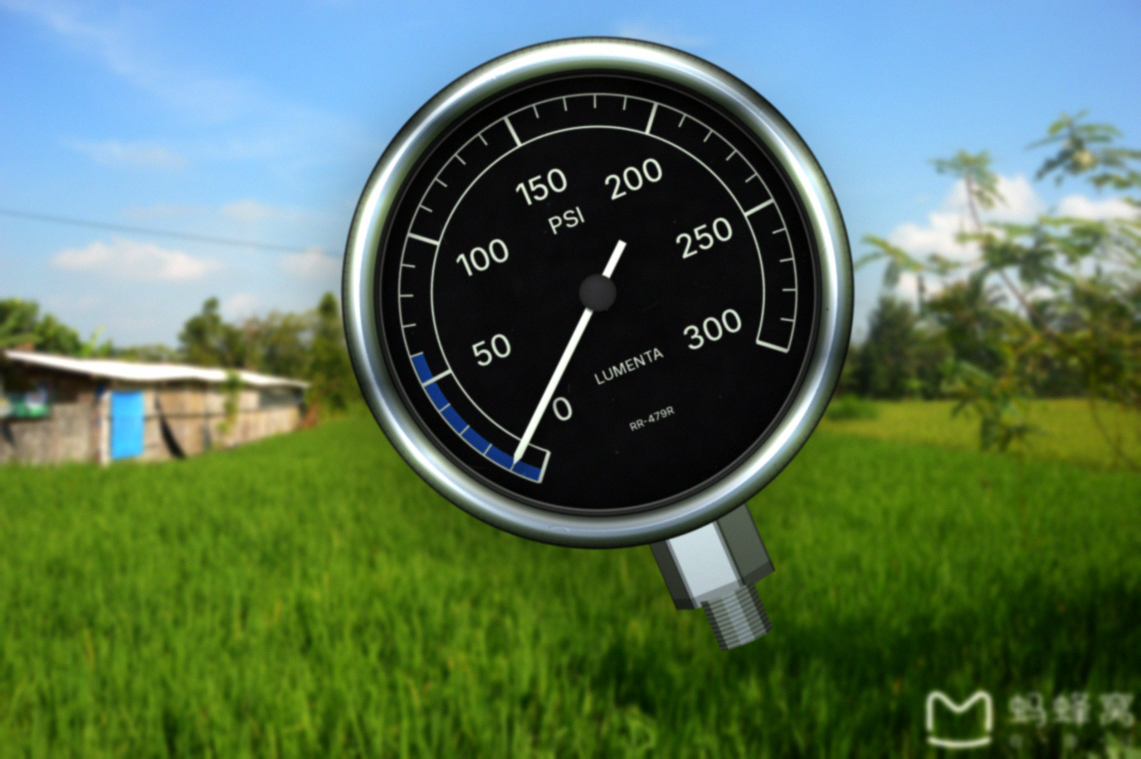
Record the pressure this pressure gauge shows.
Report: 10 psi
